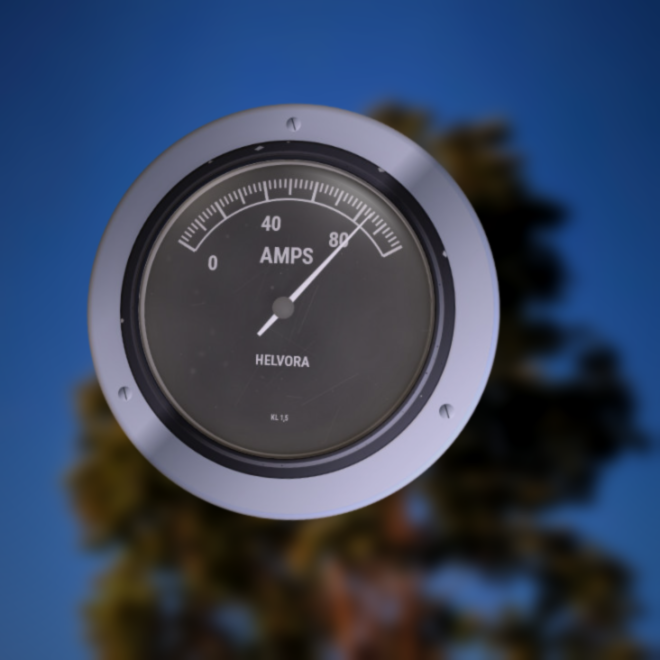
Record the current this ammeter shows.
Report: 84 A
